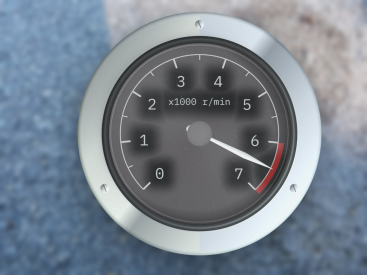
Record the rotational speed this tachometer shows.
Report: 6500 rpm
